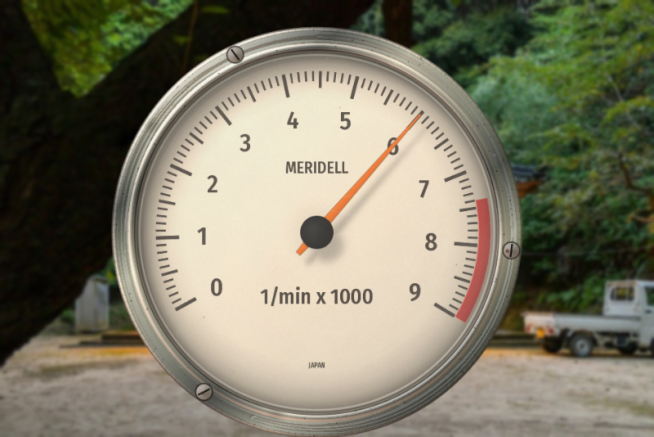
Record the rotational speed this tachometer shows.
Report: 6000 rpm
